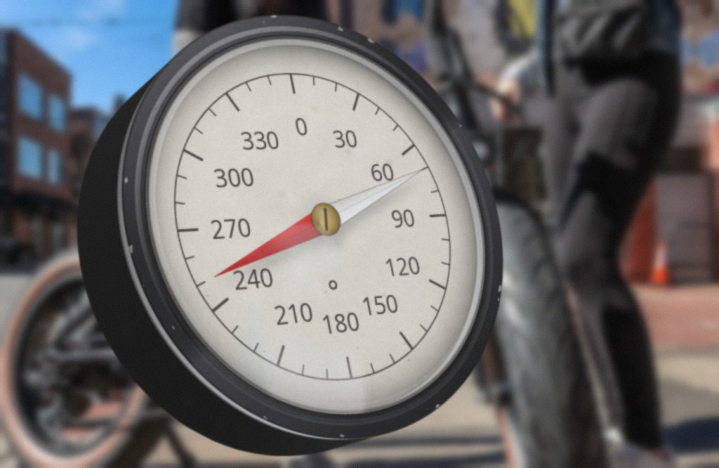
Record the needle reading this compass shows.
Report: 250 °
